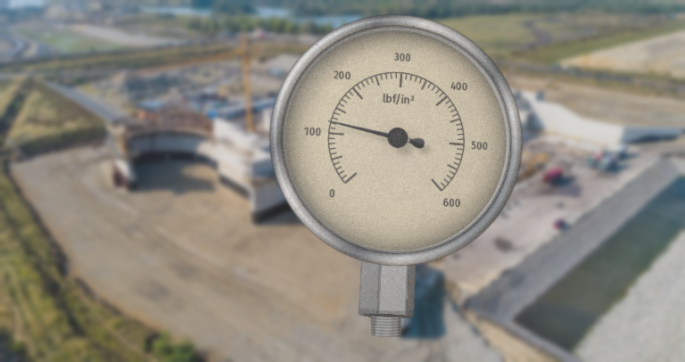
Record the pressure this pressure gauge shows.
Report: 120 psi
